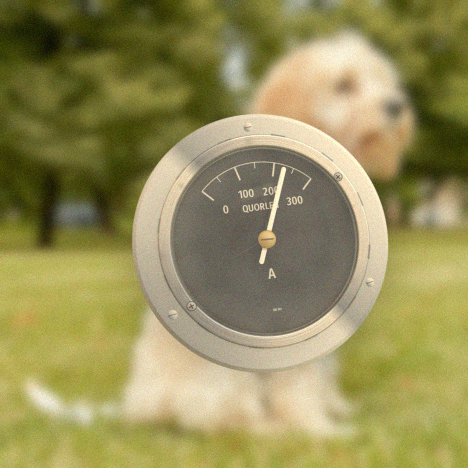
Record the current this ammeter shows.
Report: 225 A
